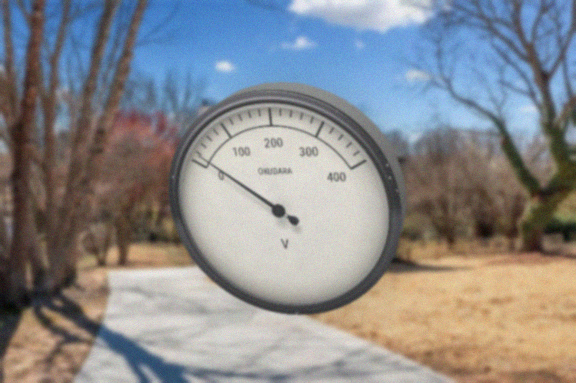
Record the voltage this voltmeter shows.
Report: 20 V
